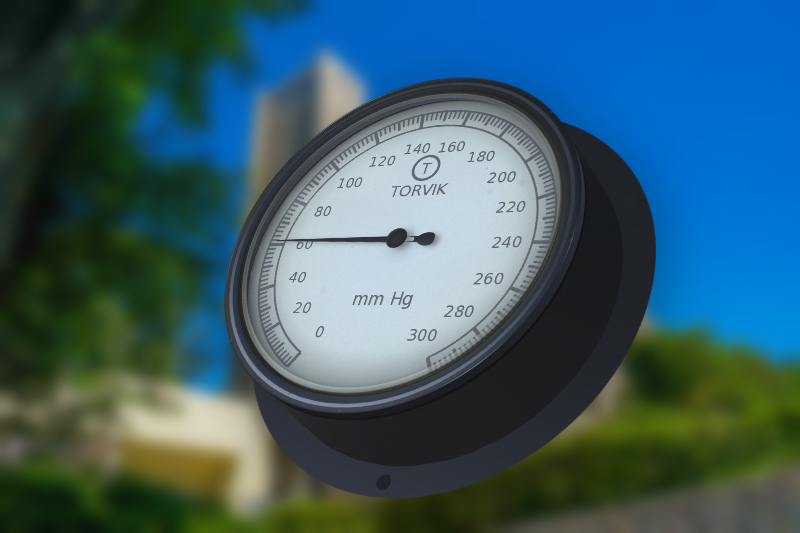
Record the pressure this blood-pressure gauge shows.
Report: 60 mmHg
